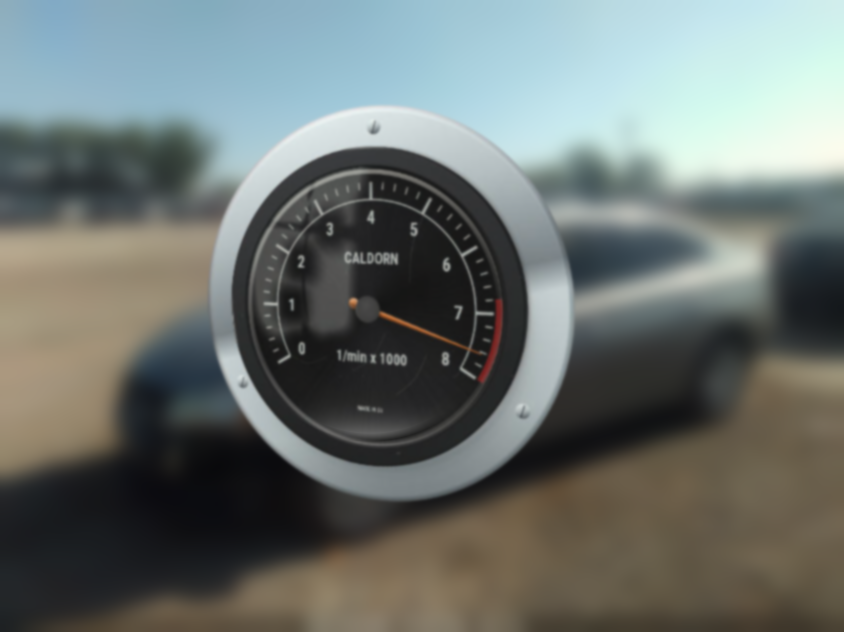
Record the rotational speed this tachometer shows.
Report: 7600 rpm
